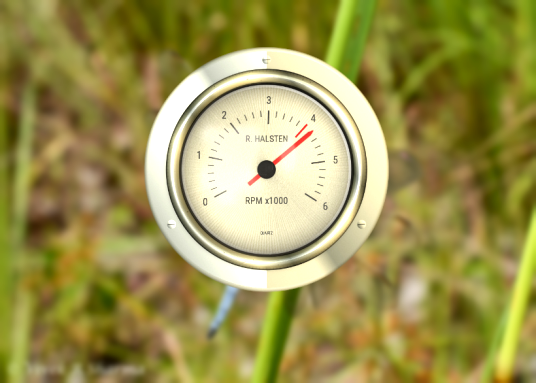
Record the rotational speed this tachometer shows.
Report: 4200 rpm
